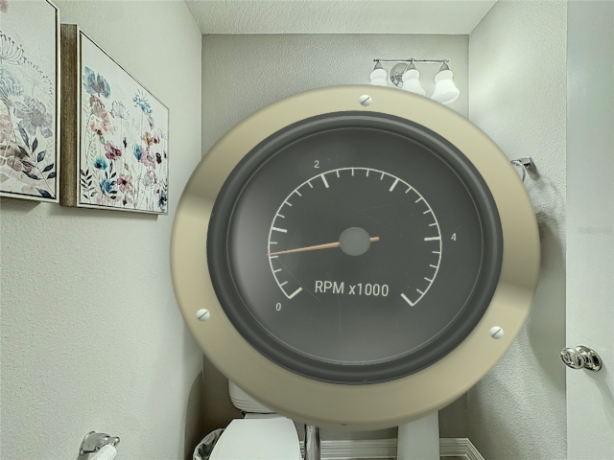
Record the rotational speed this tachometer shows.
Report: 600 rpm
